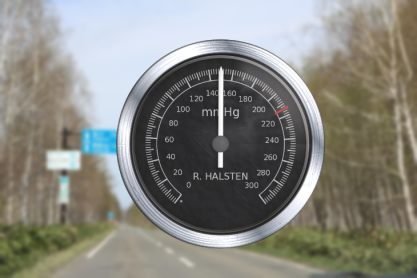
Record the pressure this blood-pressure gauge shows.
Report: 150 mmHg
